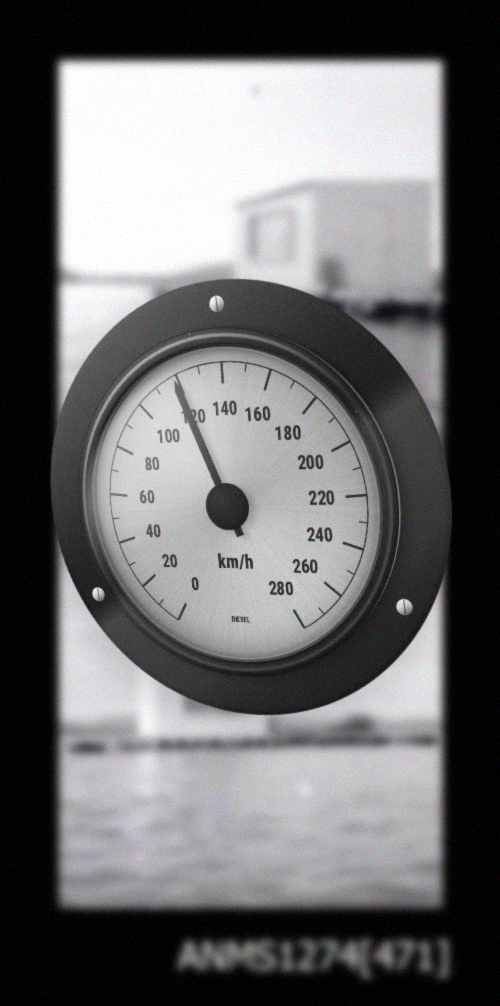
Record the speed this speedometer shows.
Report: 120 km/h
